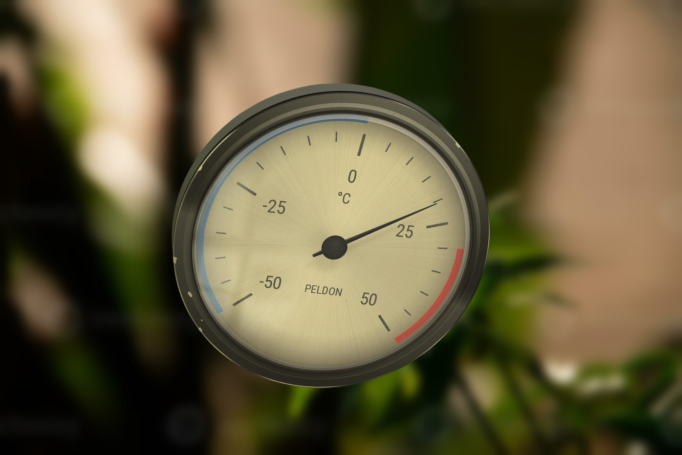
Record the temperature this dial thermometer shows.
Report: 20 °C
